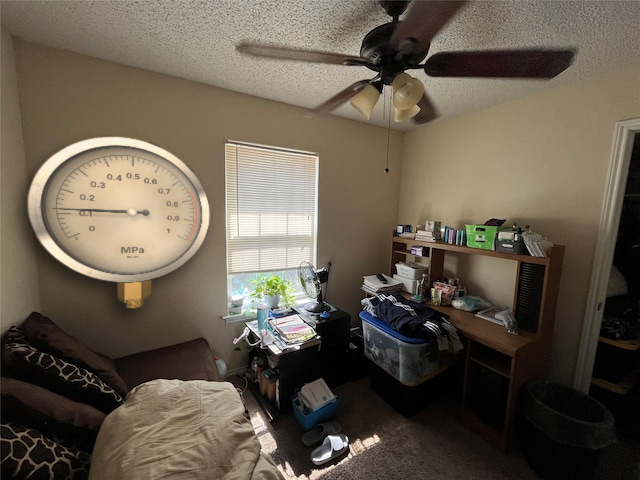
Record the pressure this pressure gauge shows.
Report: 0.12 MPa
